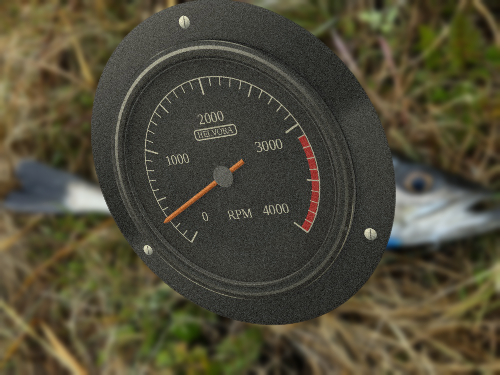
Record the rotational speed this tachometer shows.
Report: 300 rpm
